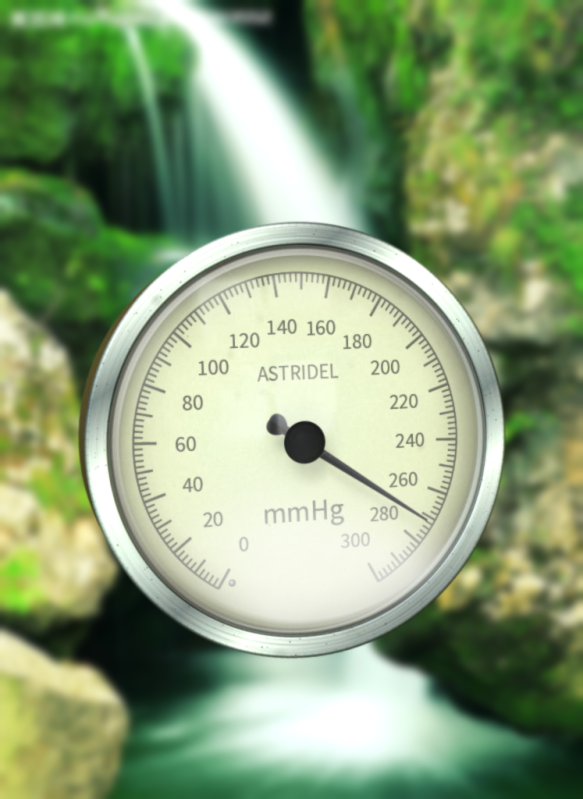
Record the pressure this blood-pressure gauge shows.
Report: 272 mmHg
